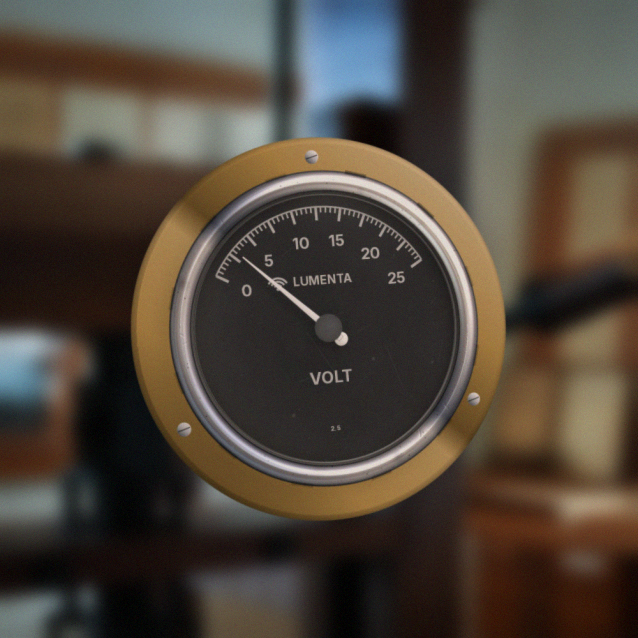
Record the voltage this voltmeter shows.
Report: 3 V
